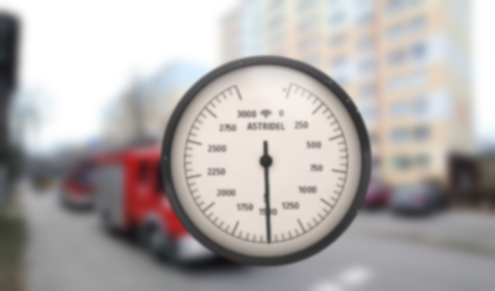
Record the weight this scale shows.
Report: 1500 g
